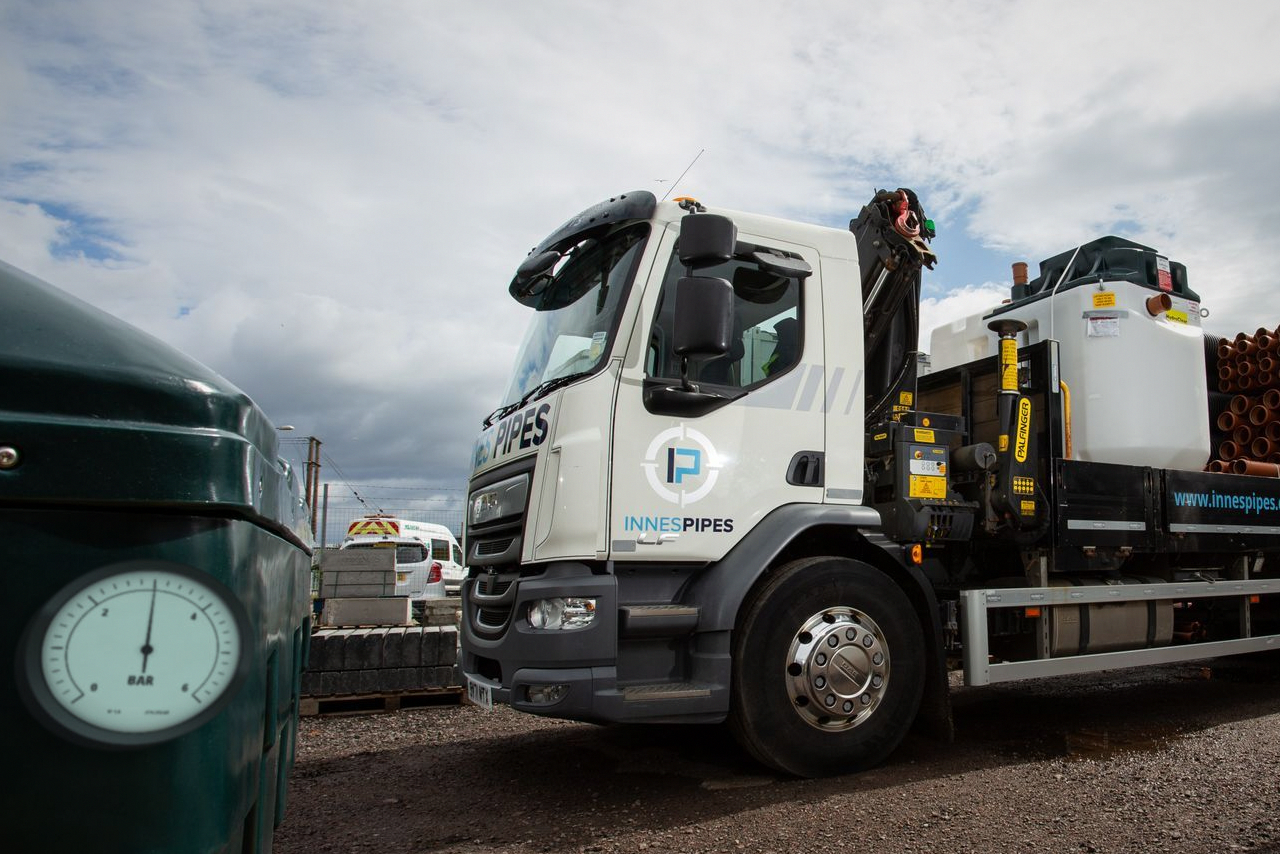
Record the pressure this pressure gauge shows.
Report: 3 bar
